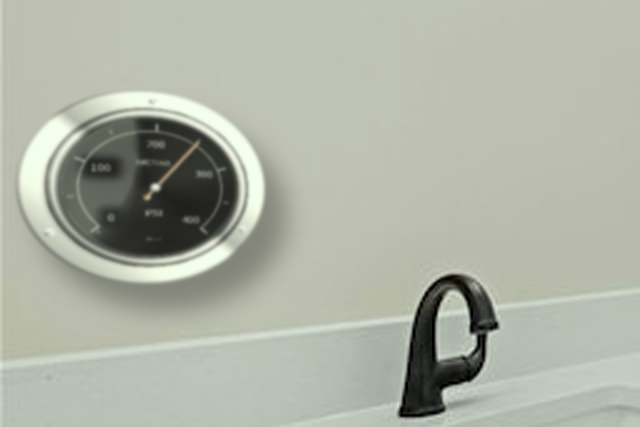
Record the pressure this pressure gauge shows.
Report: 250 psi
